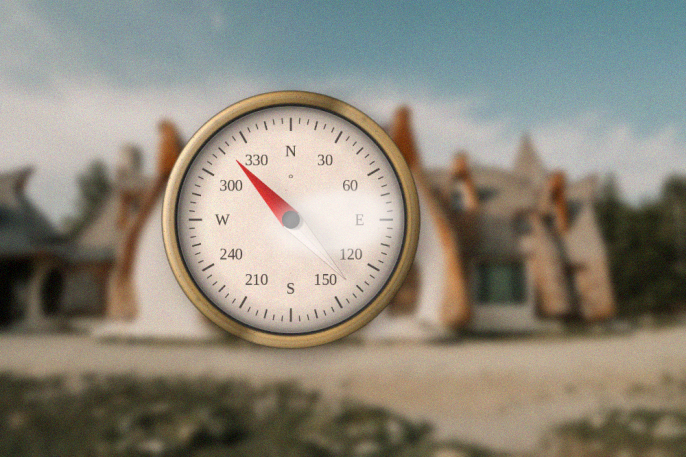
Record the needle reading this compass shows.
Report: 317.5 °
